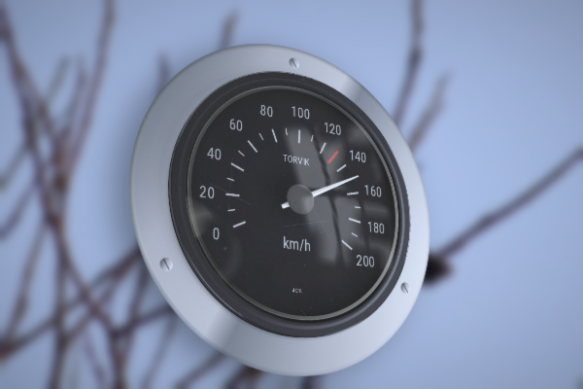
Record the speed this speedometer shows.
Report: 150 km/h
